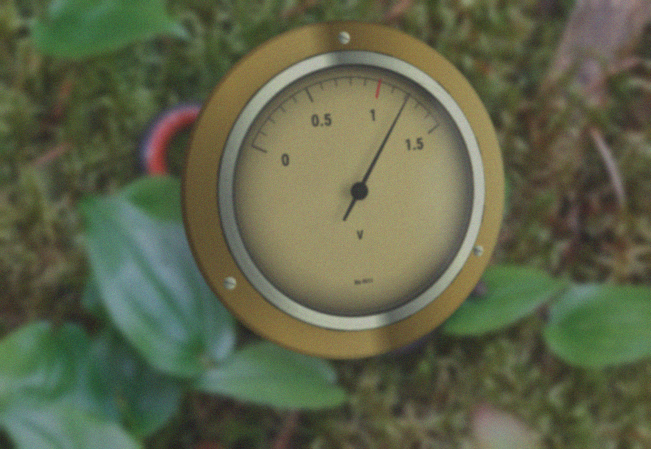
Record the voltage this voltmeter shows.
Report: 1.2 V
